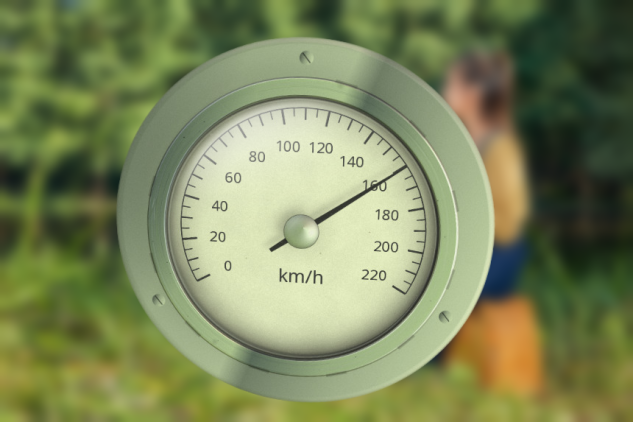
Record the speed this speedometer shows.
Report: 160 km/h
